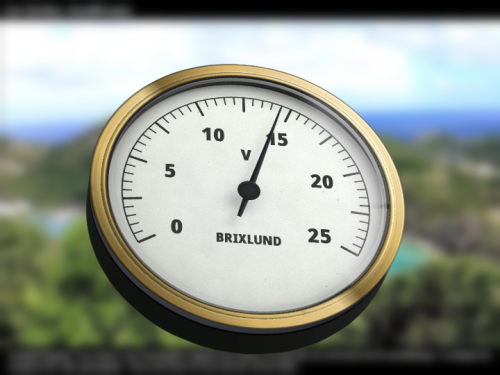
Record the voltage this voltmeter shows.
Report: 14.5 V
